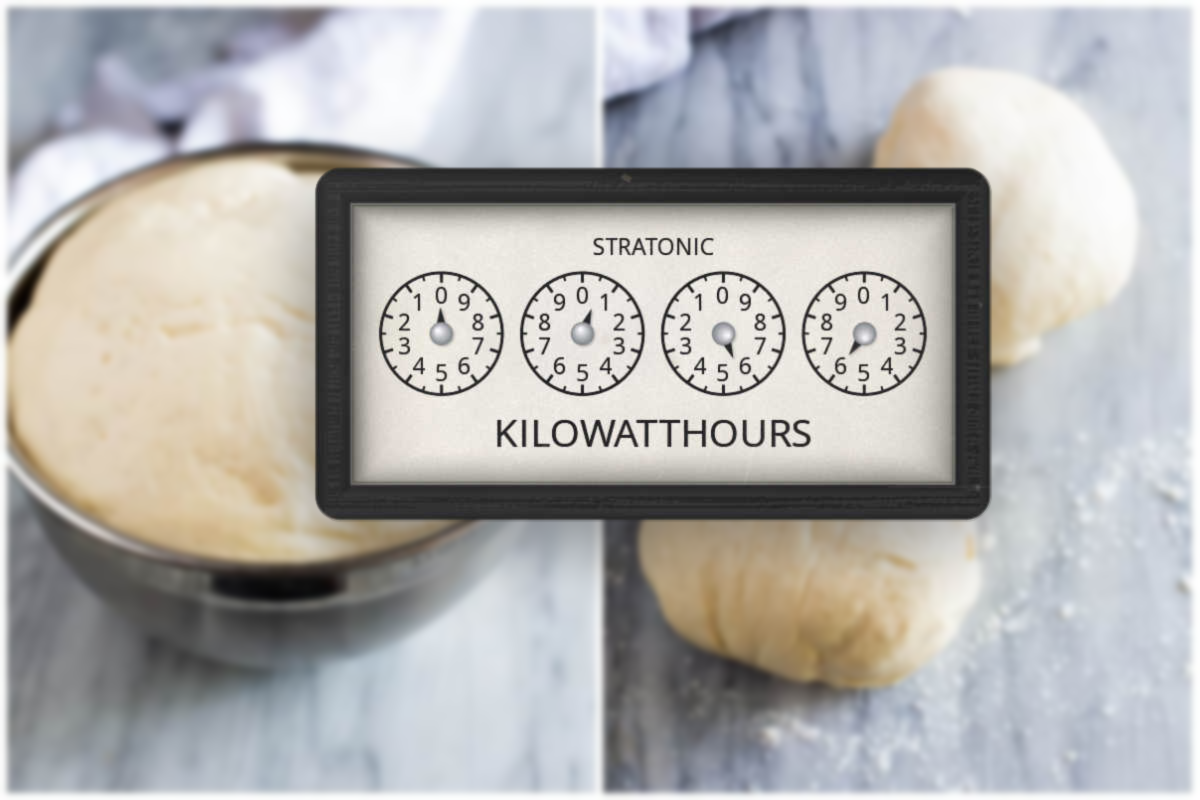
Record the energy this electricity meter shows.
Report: 56 kWh
